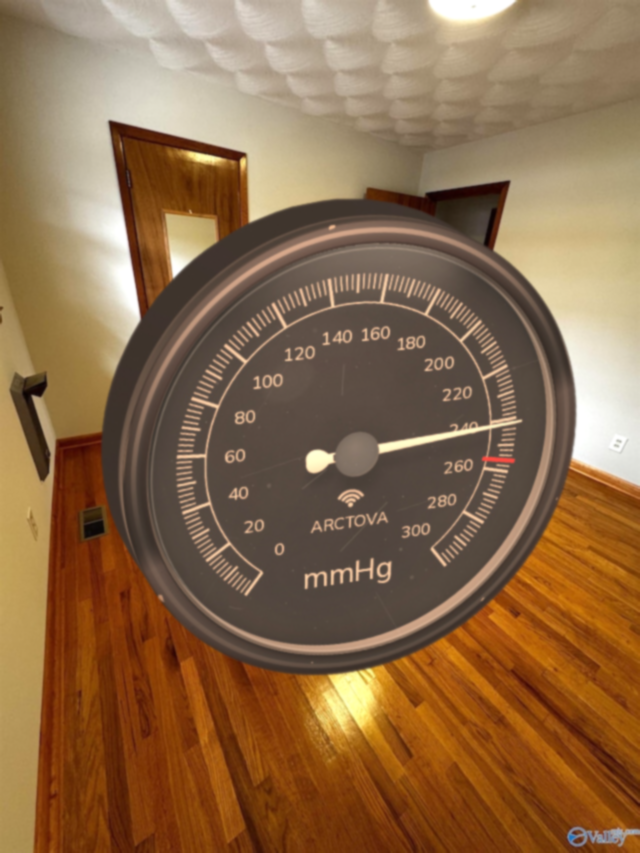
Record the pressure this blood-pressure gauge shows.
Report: 240 mmHg
